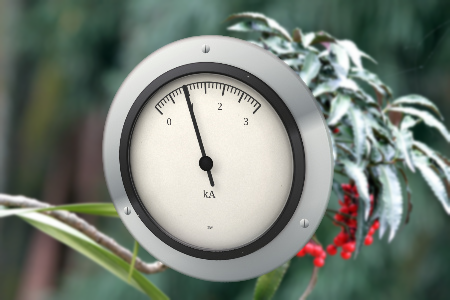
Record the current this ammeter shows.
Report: 1 kA
